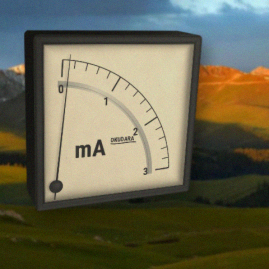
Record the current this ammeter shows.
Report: 0.1 mA
